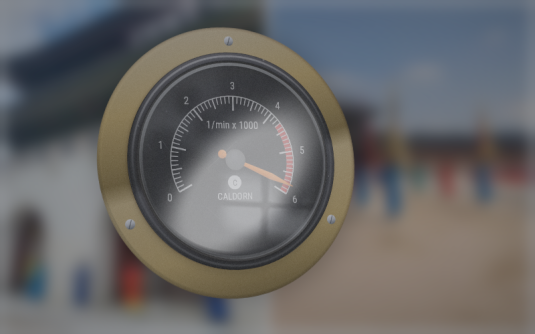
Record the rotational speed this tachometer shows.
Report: 5800 rpm
